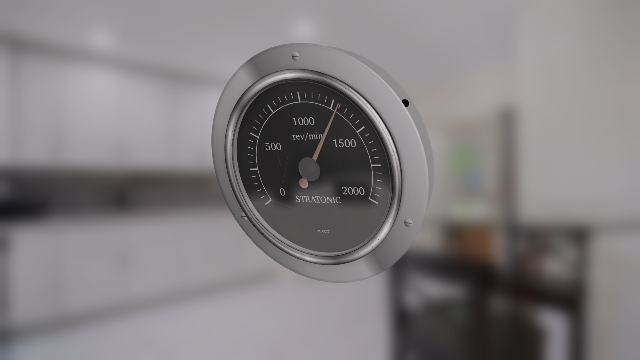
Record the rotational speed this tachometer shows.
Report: 1300 rpm
